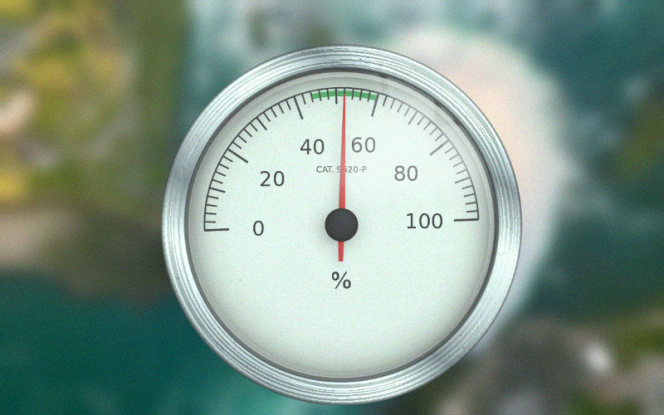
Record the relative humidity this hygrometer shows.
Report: 52 %
